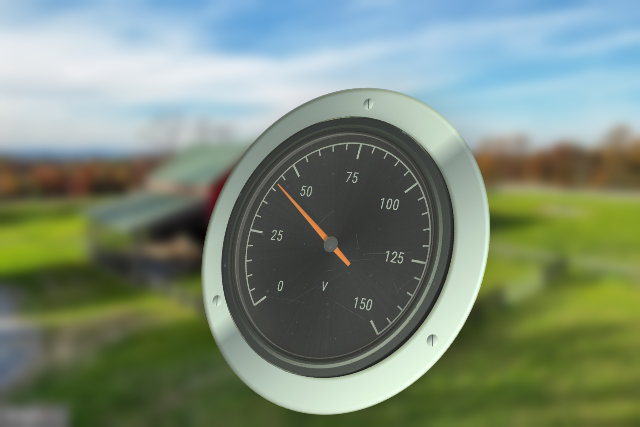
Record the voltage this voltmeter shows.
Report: 42.5 V
